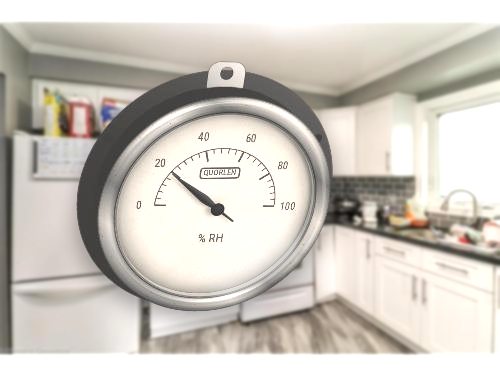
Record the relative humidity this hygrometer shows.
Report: 20 %
